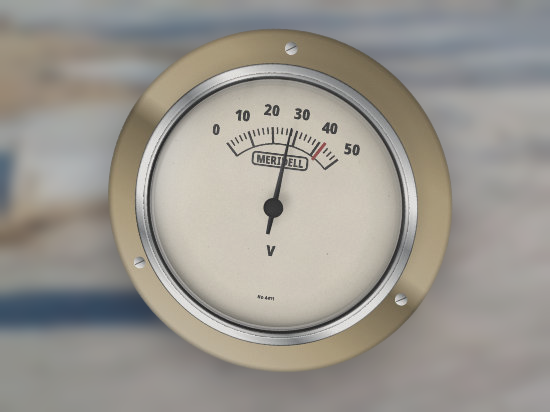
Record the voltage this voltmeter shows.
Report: 28 V
